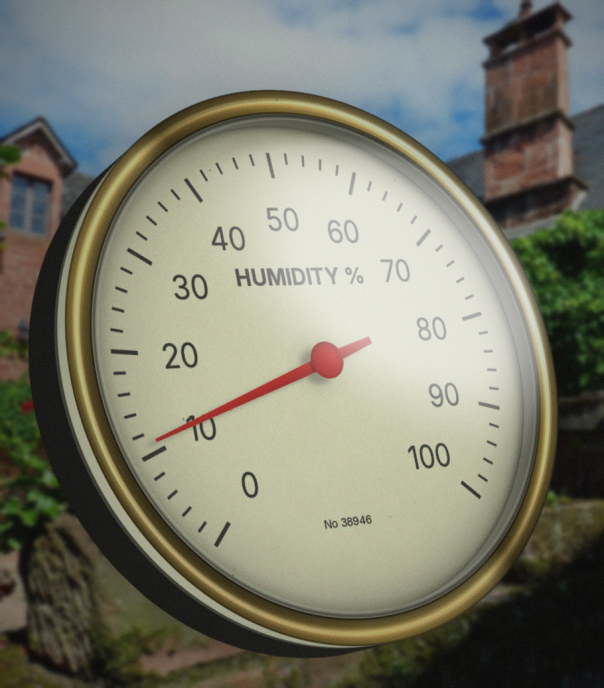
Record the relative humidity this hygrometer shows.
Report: 11 %
